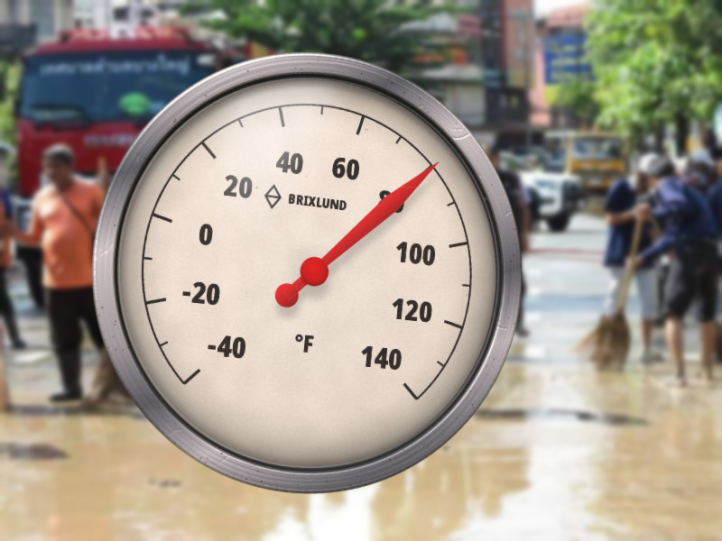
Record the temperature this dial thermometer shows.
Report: 80 °F
